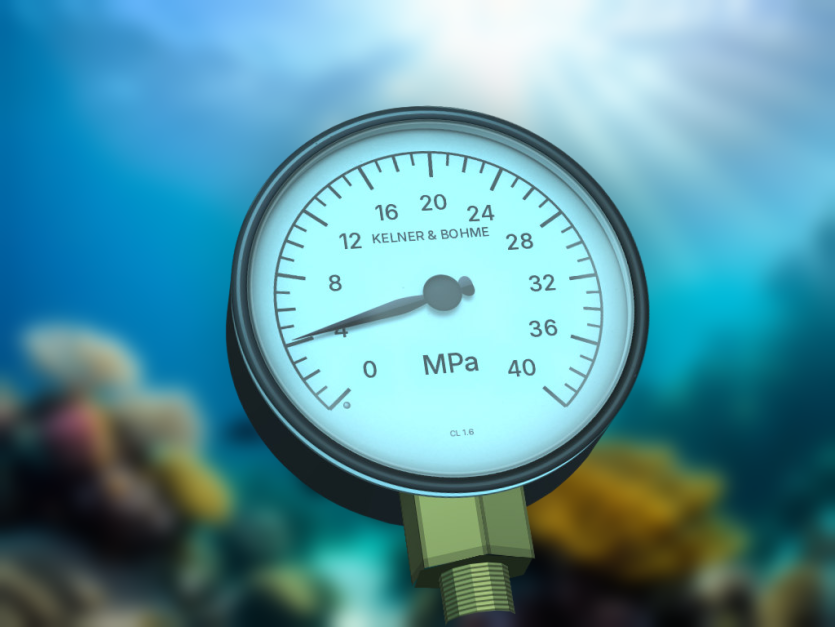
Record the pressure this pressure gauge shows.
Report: 4 MPa
